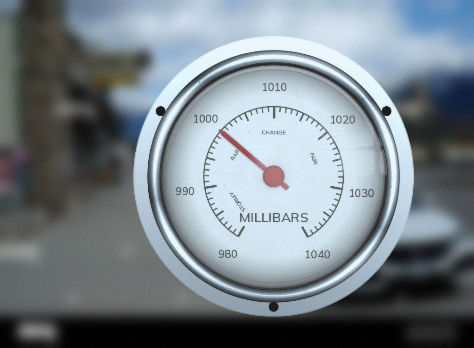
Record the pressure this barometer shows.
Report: 1000 mbar
